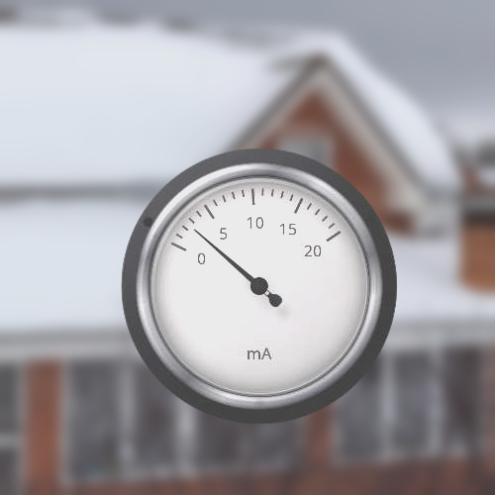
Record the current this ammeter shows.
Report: 2.5 mA
